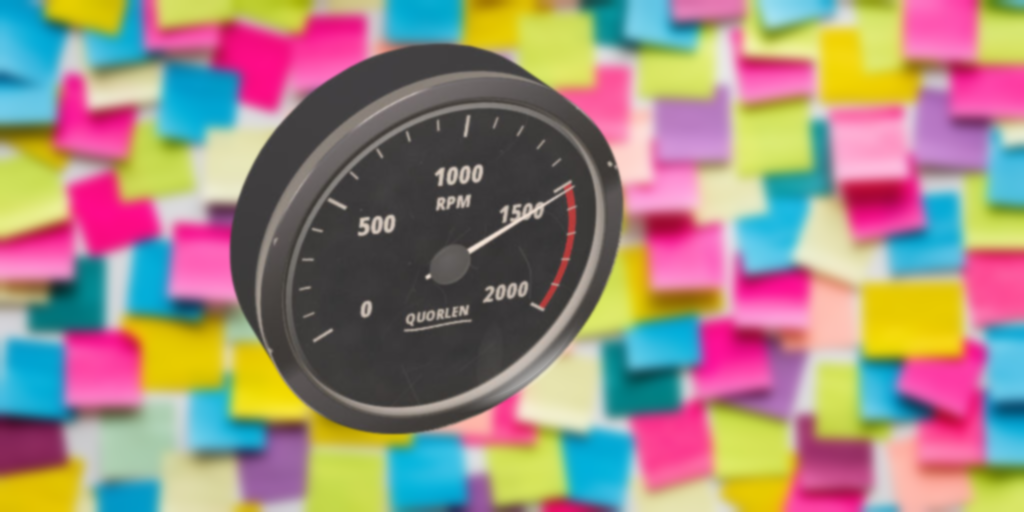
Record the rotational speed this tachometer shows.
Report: 1500 rpm
